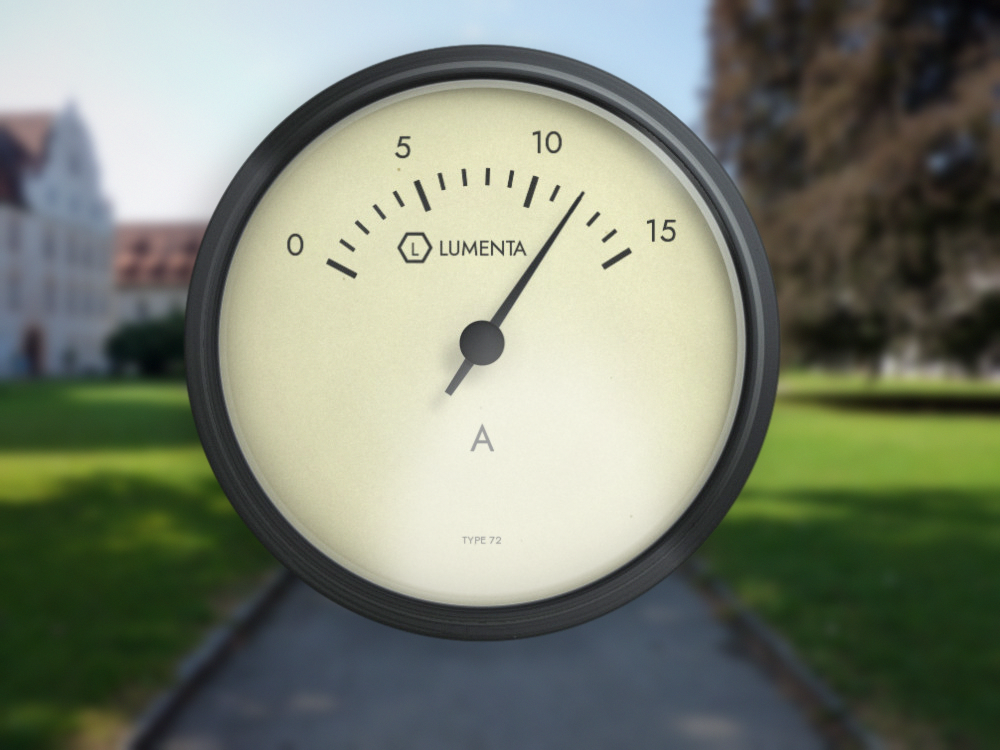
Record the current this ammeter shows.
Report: 12 A
